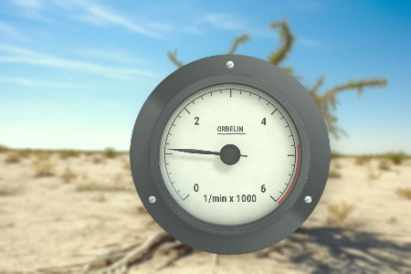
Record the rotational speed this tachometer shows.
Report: 1100 rpm
